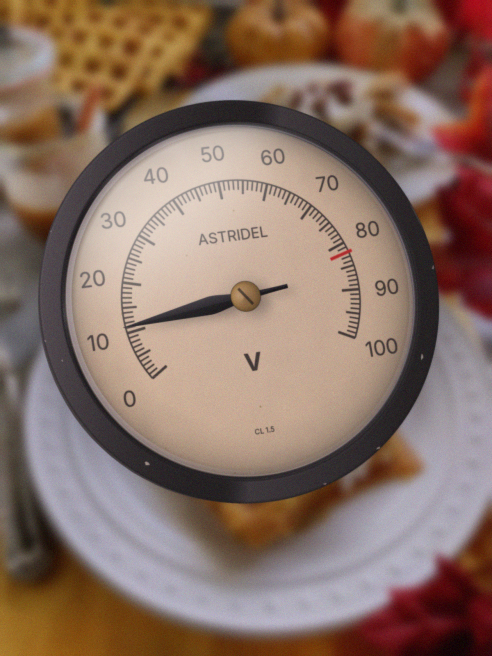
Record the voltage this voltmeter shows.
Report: 11 V
